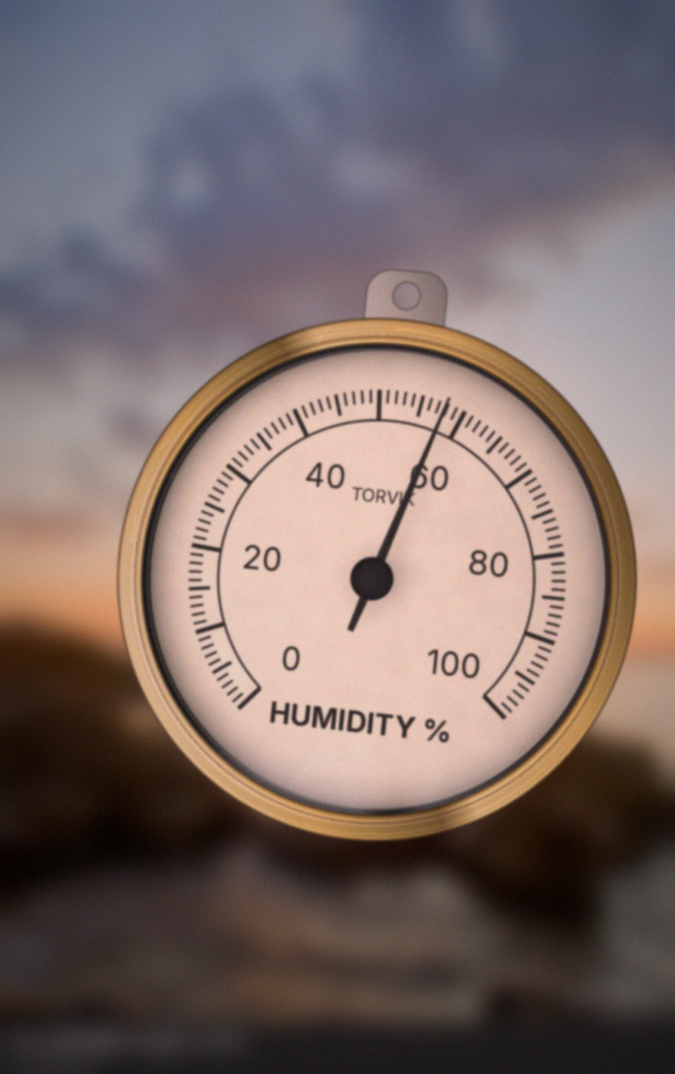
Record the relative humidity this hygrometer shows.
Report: 58 %
